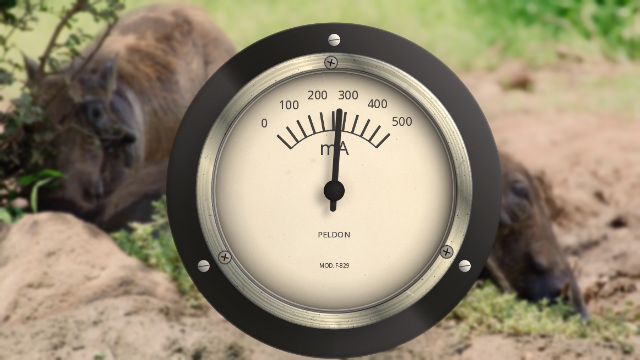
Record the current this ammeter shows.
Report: 275 mA
